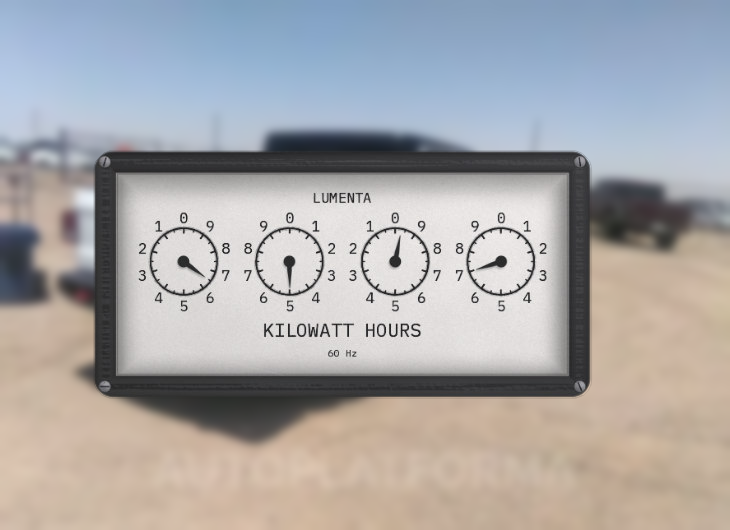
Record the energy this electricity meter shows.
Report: 6497 kWh
